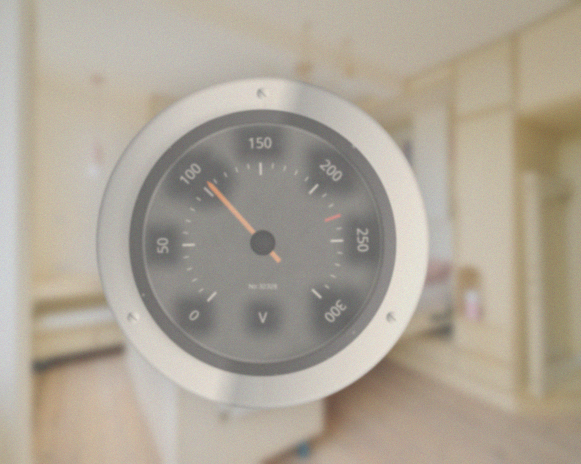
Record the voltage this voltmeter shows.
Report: 105 V
